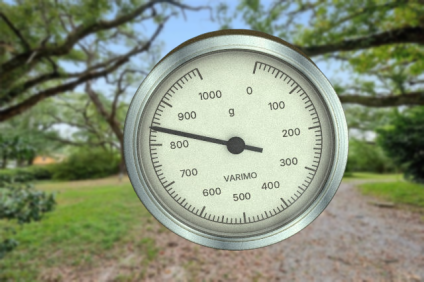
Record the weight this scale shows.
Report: 840 g
